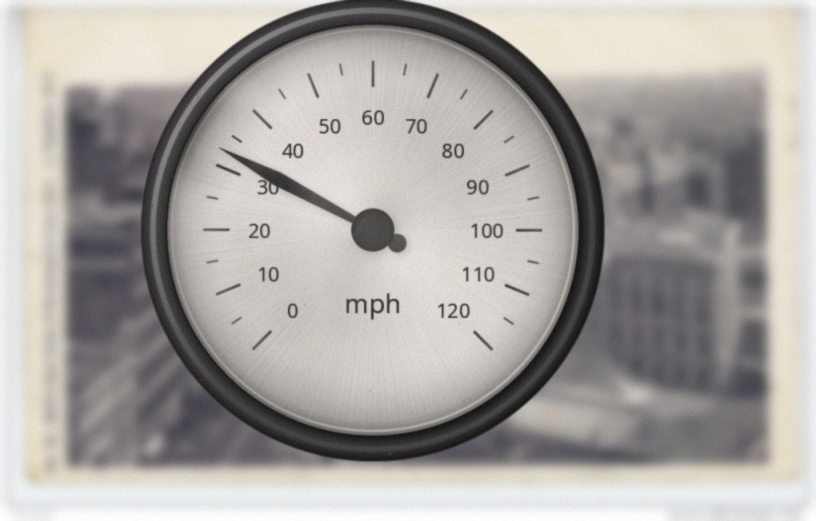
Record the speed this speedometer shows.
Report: 32.5 mph
